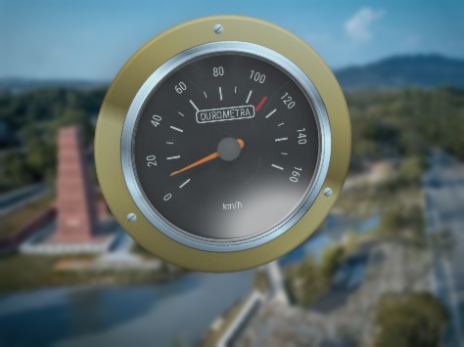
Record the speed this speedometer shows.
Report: 10 km/h
